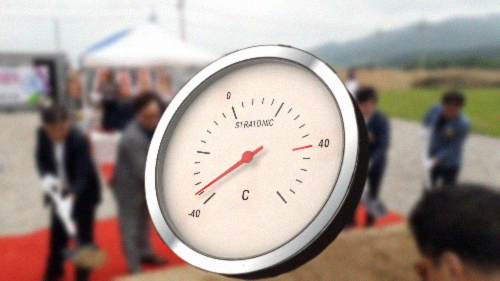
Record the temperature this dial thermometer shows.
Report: -36 °C
